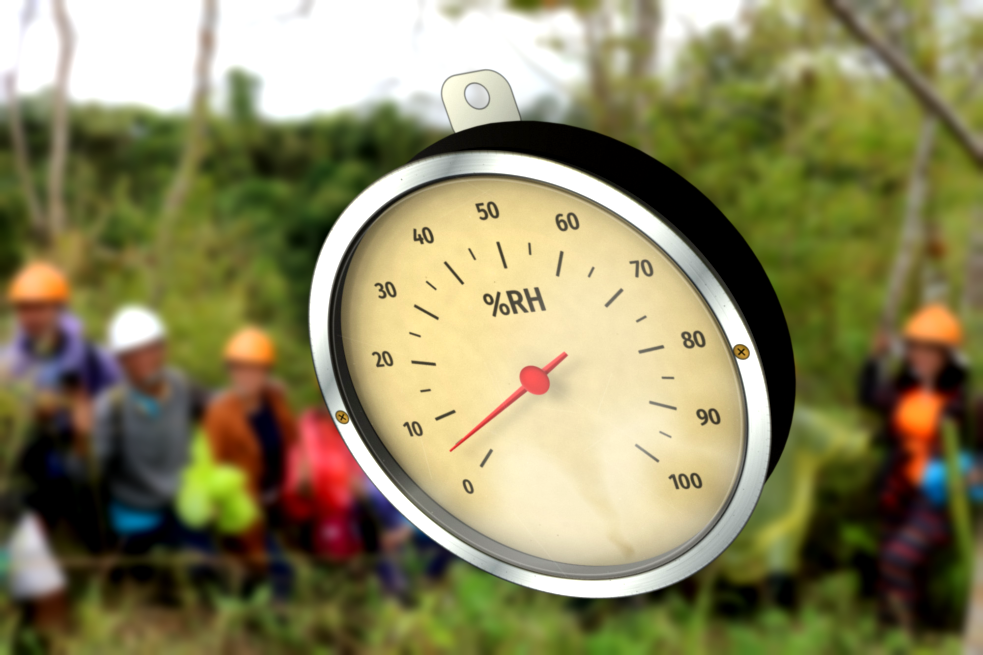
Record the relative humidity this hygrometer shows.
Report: 5 %
